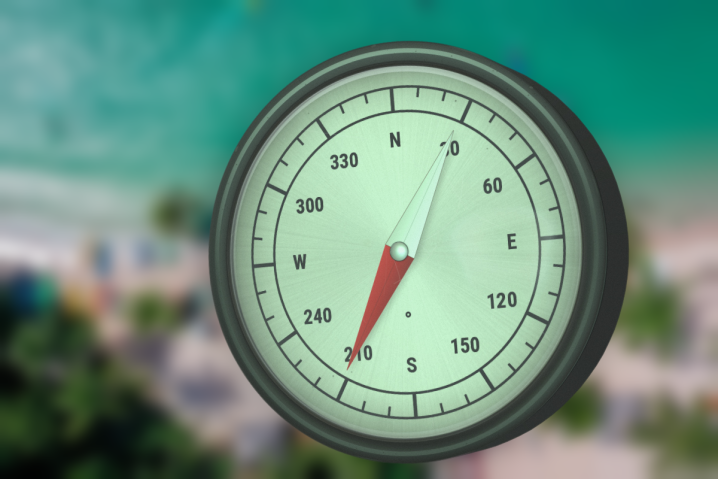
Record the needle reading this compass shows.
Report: 210 °
